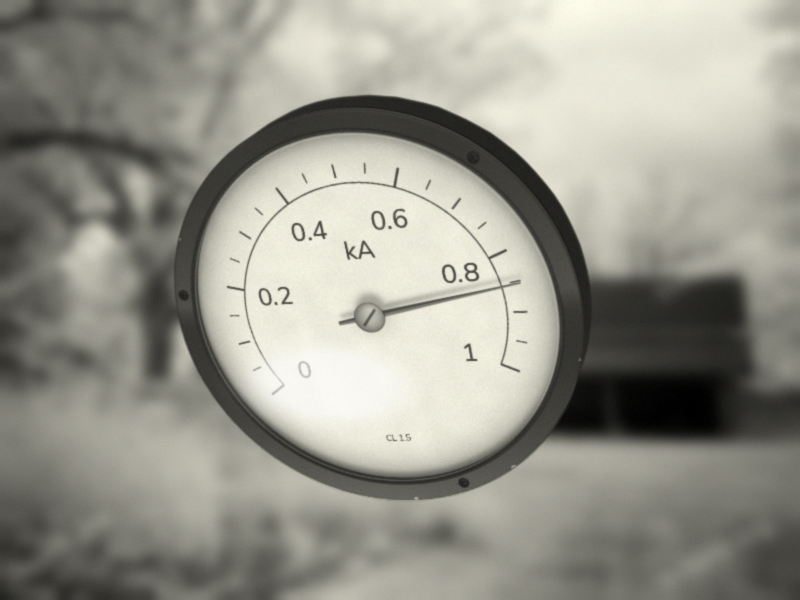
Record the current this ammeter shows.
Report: 0.85 kA
